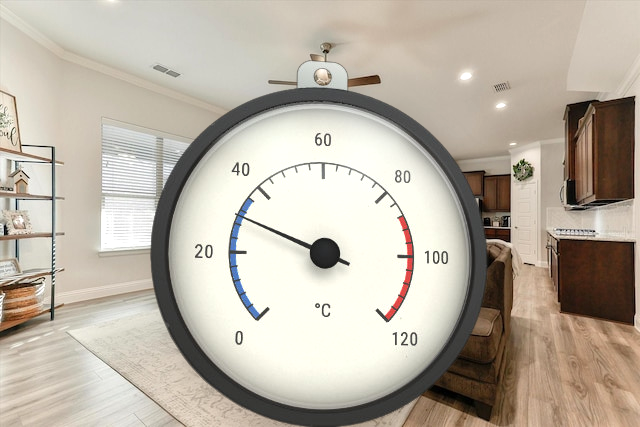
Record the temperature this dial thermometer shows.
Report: 30 °C
